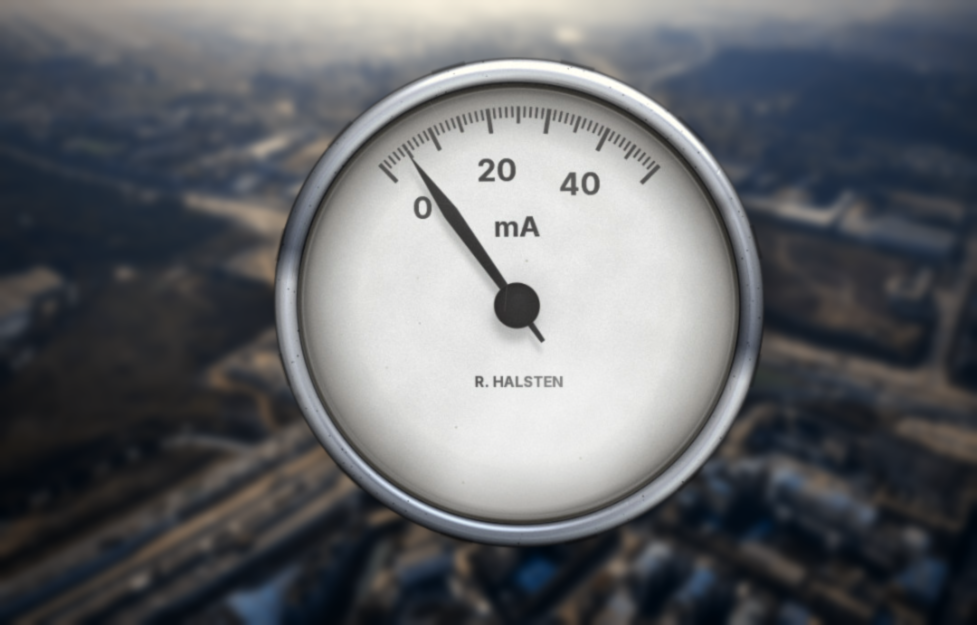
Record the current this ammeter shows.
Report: 5 mA
